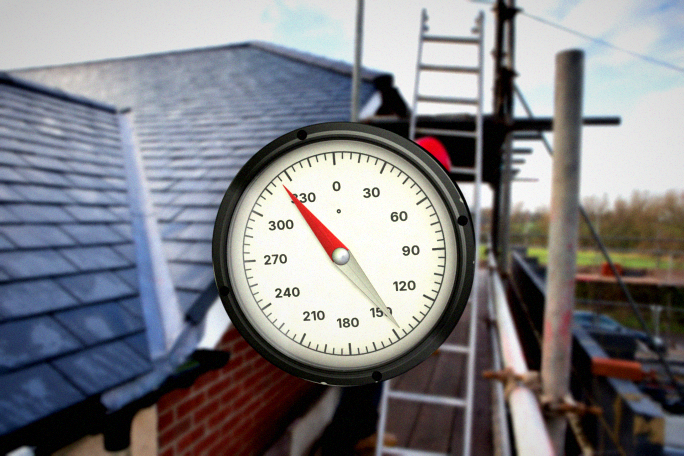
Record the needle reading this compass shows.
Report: 325 °
